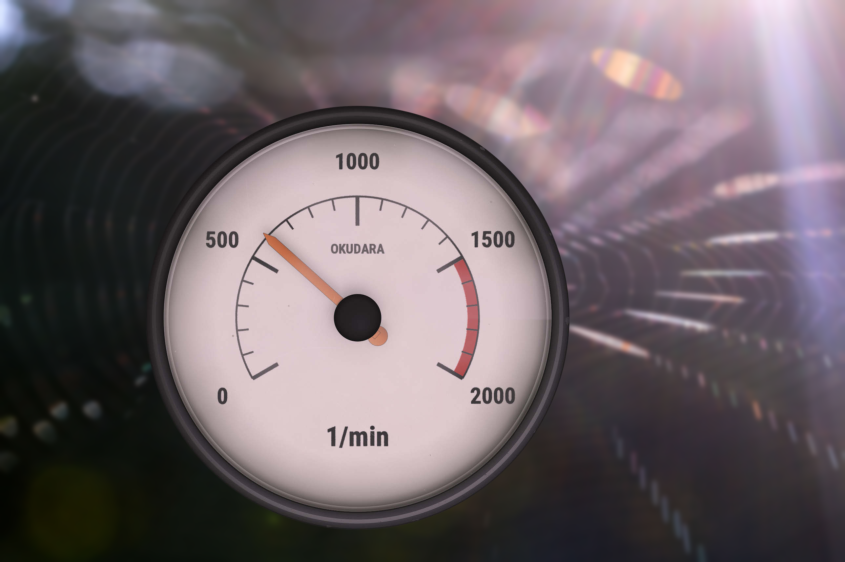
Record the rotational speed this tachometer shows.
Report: 600 rpm
